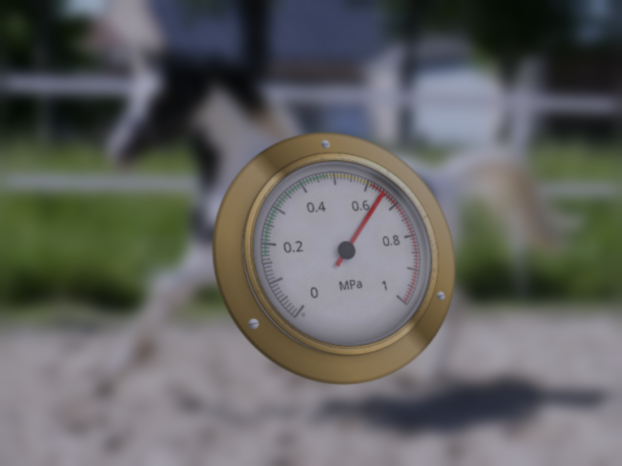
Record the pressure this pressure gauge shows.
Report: 0.65 MPa
